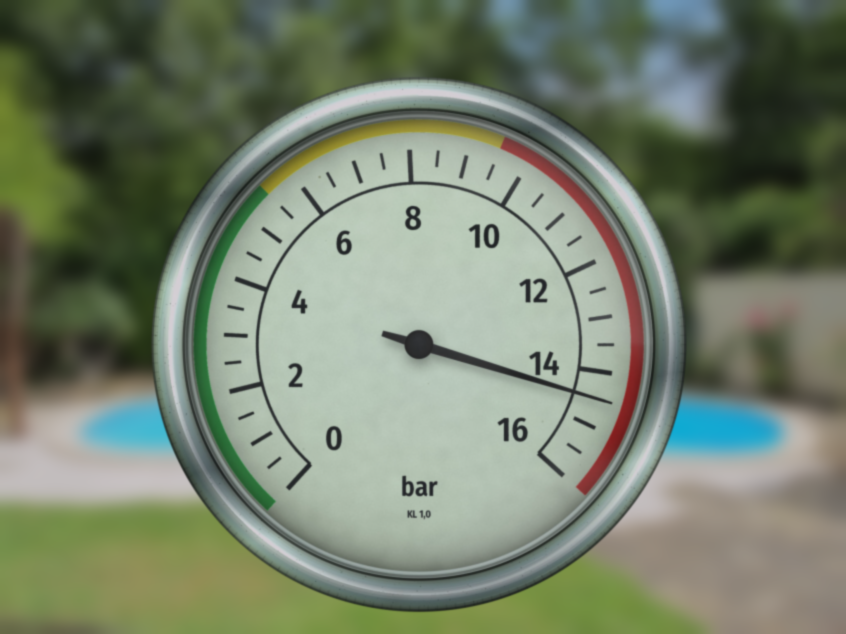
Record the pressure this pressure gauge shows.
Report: 14.5 bar
